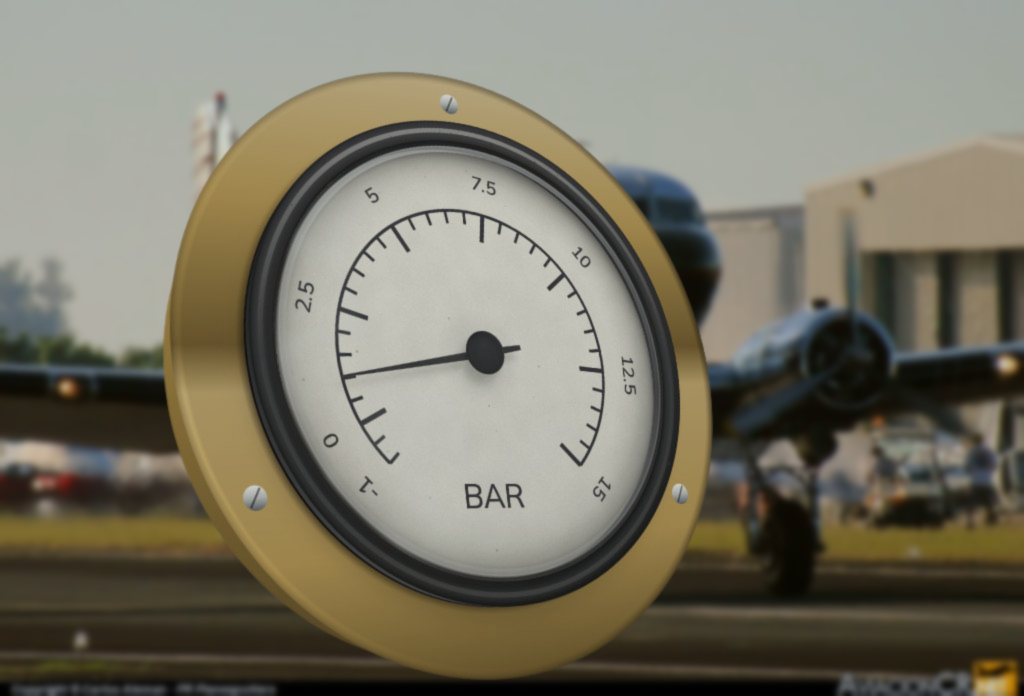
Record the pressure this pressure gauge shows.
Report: 1 bar
